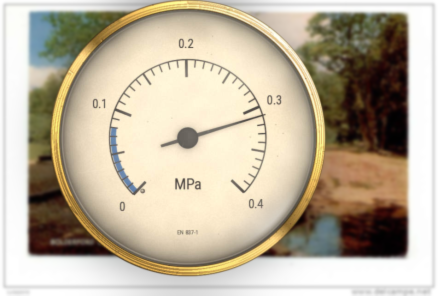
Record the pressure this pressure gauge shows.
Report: 0.31 MPa
